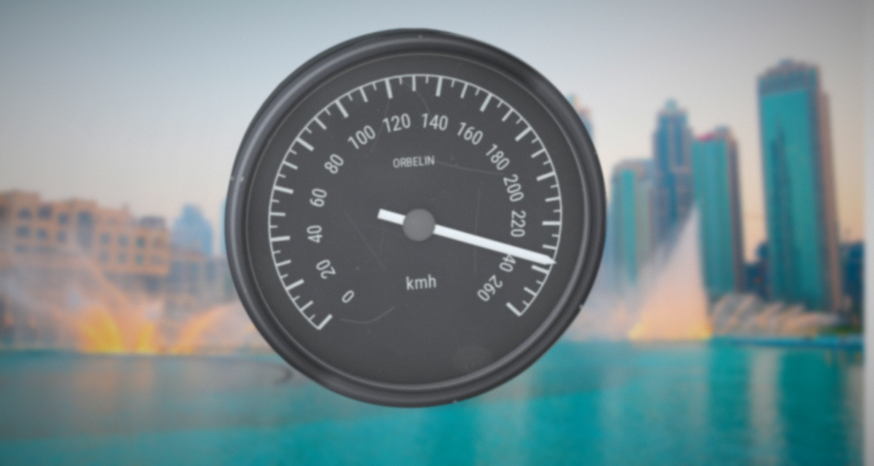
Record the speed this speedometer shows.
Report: 235 km/h
